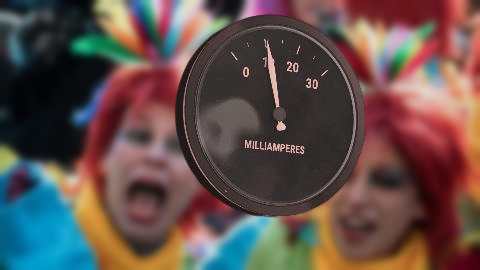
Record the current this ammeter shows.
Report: 10 mA
